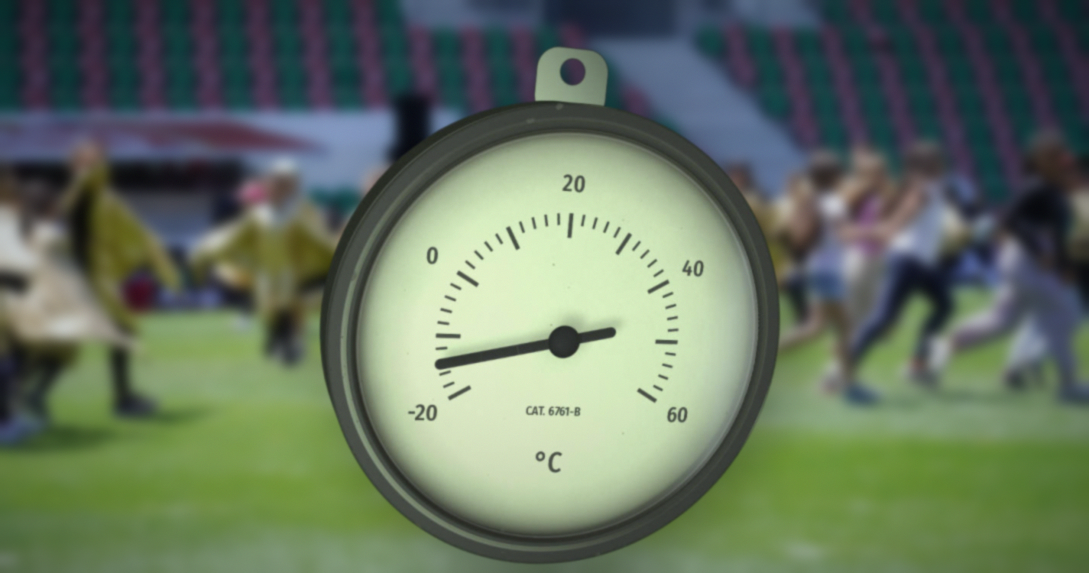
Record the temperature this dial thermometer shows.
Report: -14 °C
